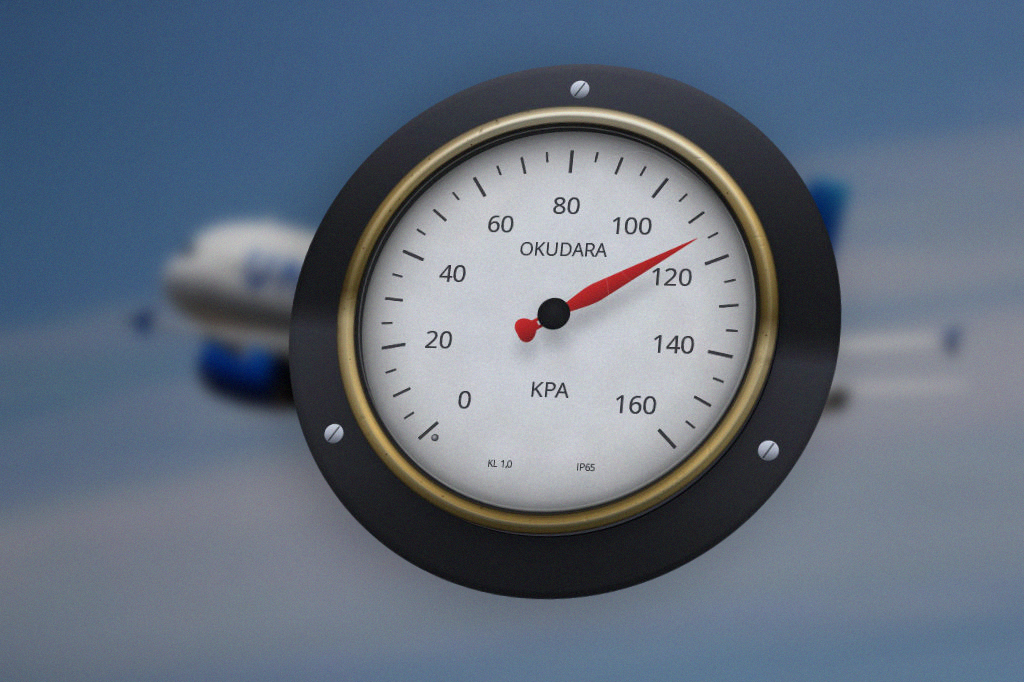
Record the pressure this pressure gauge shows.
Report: 115 kPa
